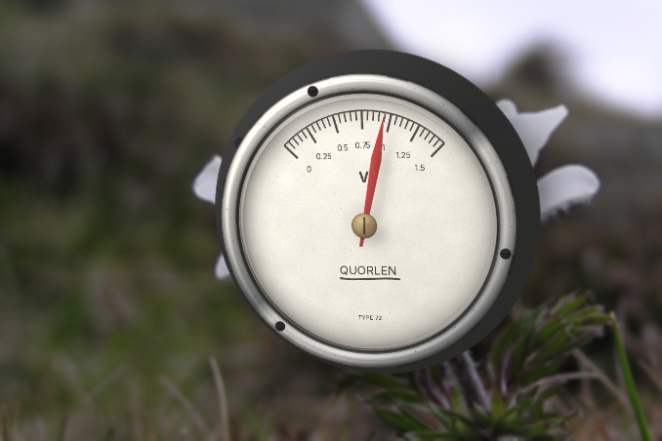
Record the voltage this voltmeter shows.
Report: 0.95 V
